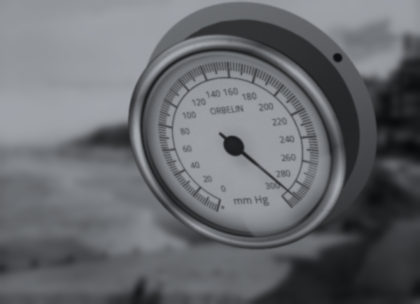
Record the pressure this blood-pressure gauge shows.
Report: 290 mmHg
